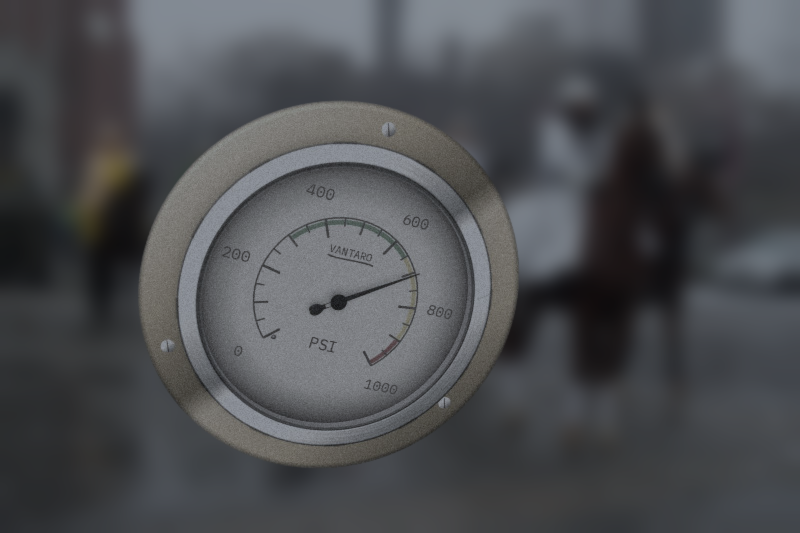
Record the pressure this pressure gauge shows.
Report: 700 psi
